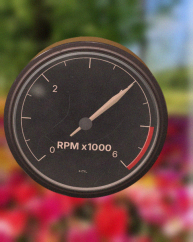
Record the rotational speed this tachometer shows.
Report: 4000 rpm
